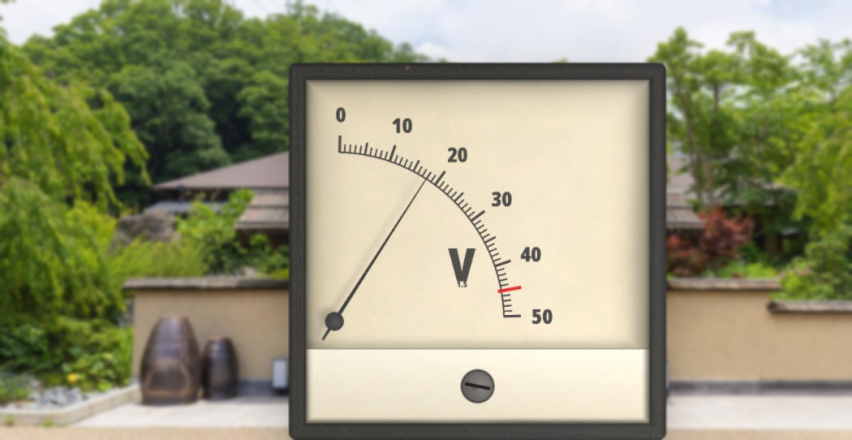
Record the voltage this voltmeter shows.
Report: 18 V
